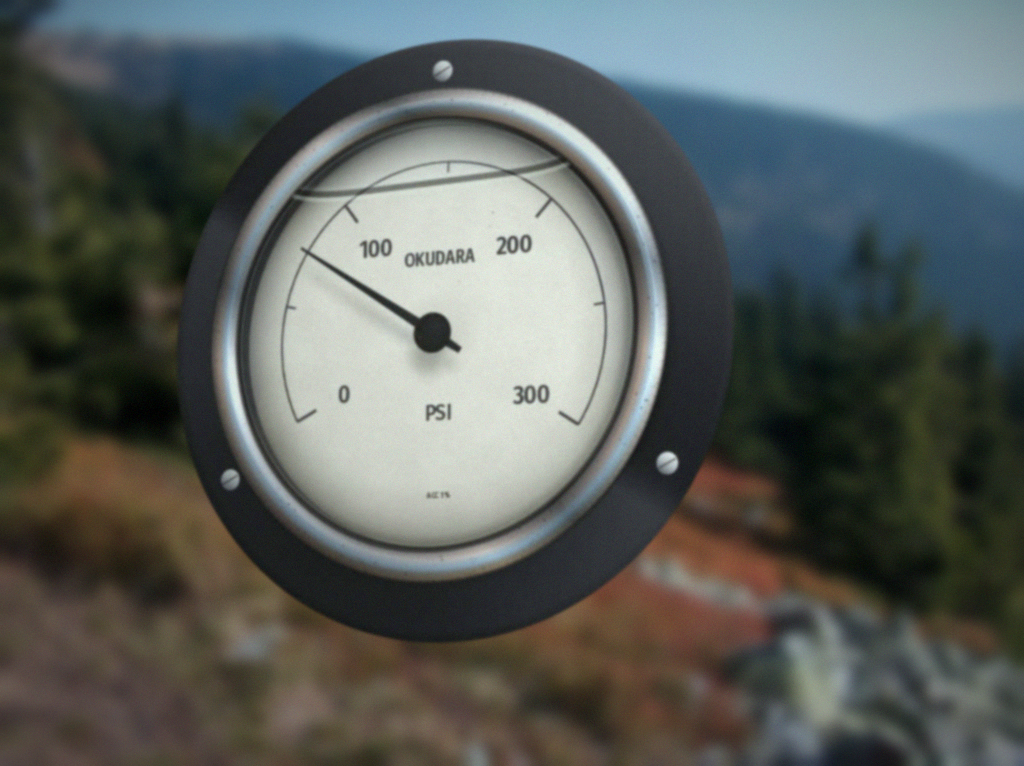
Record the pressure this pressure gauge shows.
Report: 75 psi
